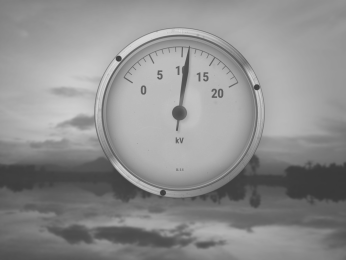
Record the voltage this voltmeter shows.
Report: 11 kV
